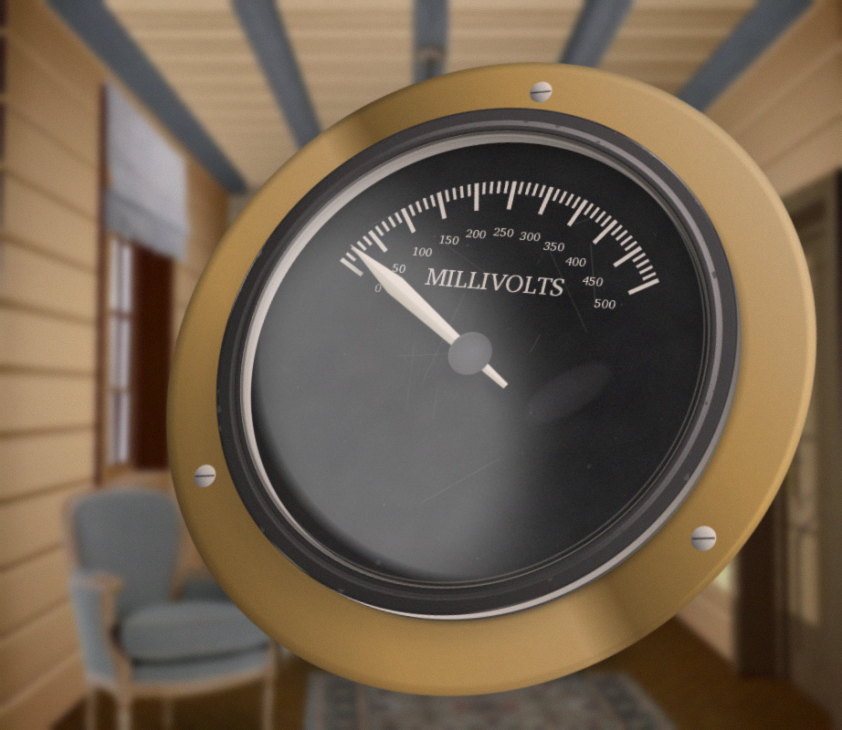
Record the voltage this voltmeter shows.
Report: 20 mV
